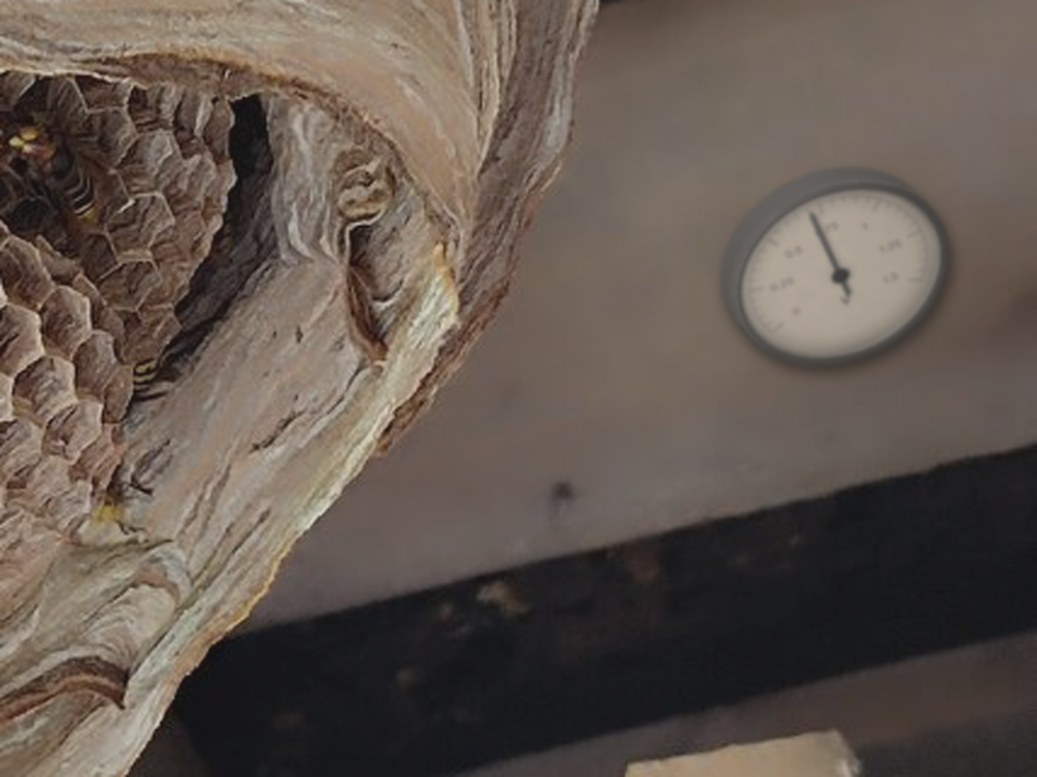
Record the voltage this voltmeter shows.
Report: 0.7 V
